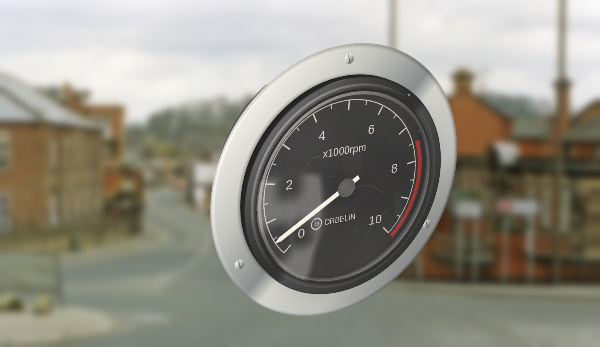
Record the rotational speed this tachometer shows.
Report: 500 rpm
